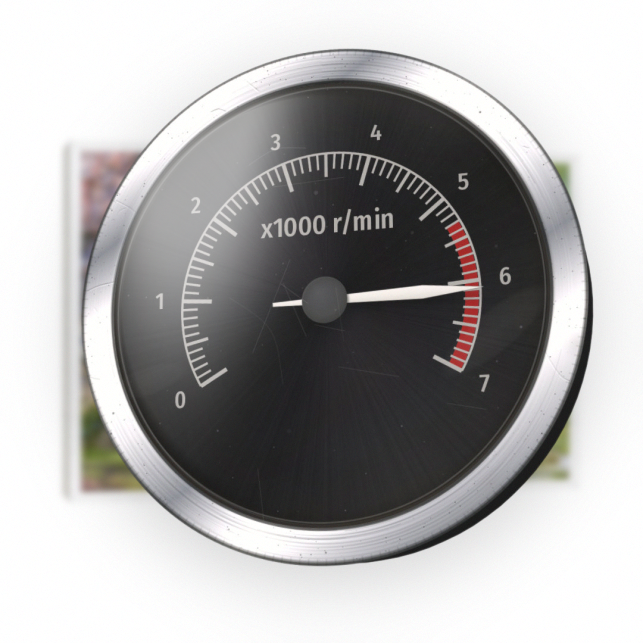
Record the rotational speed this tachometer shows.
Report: 6100 rpm
